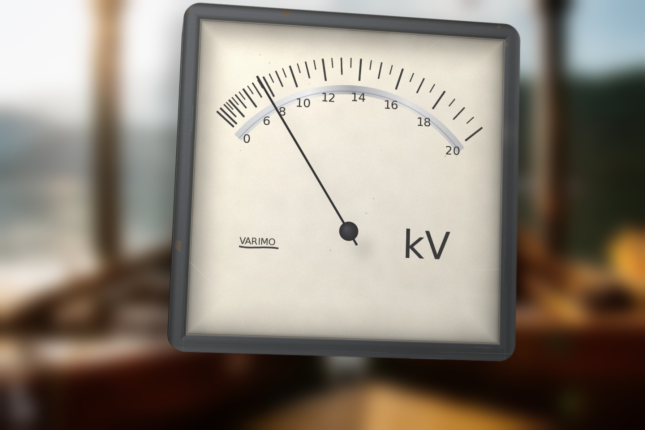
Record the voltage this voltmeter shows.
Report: 7.5 kV
